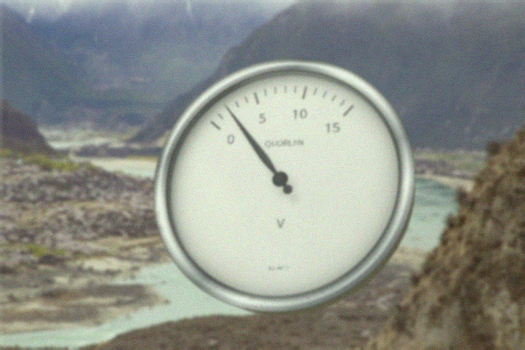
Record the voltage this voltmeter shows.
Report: 2 V
